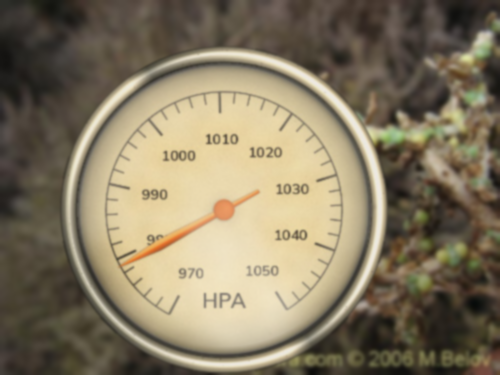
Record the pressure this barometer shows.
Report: 979 hPa
